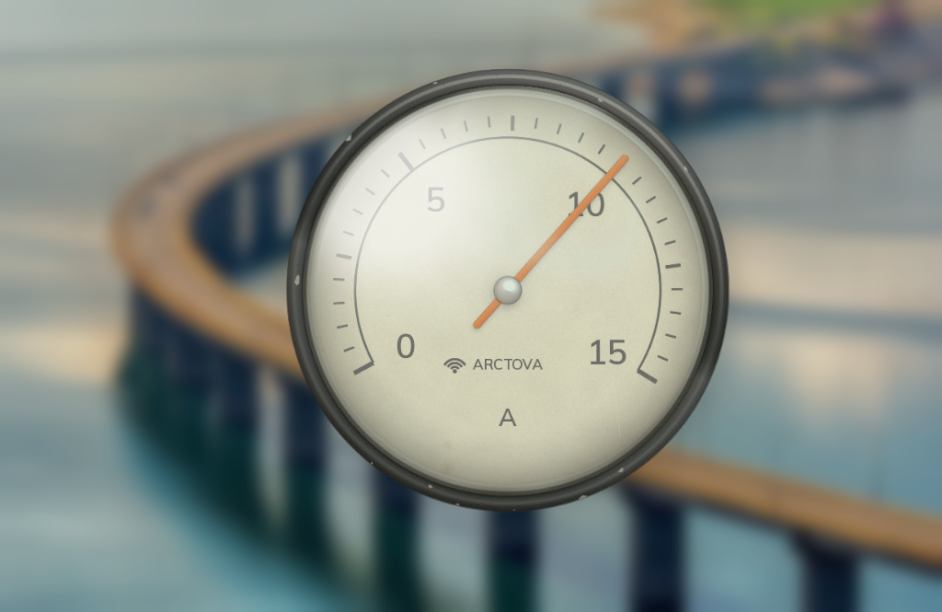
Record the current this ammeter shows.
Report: 10 A
